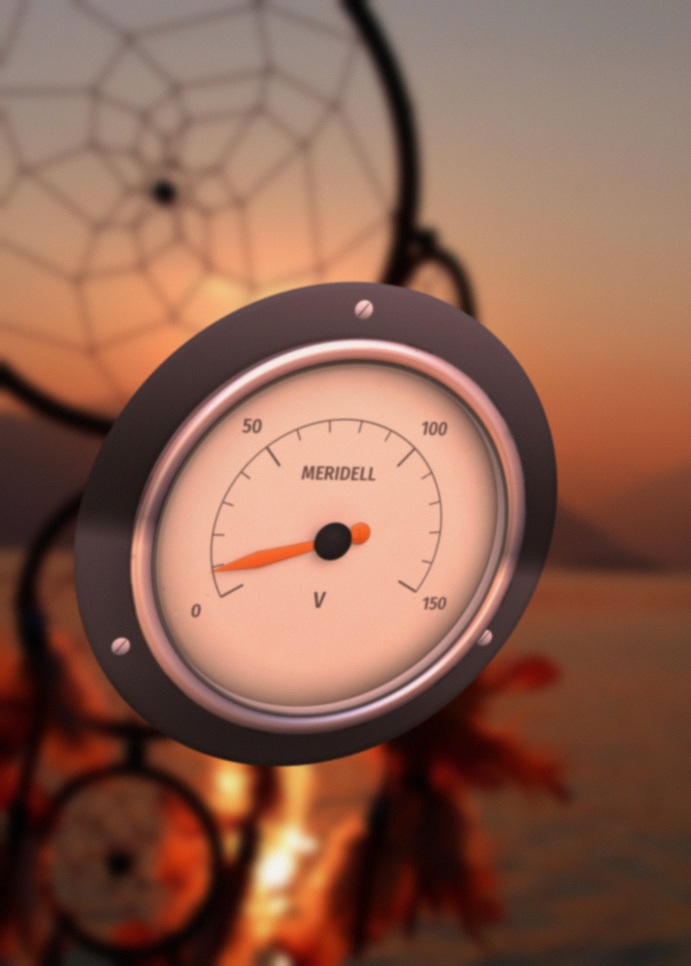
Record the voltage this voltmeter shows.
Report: 10 V
